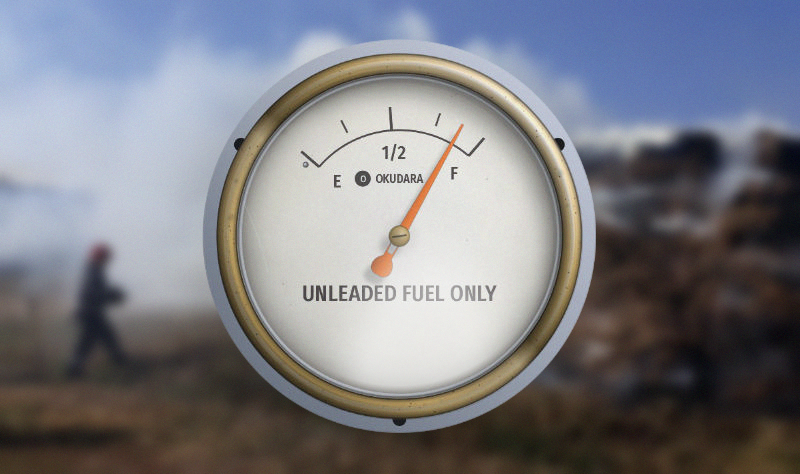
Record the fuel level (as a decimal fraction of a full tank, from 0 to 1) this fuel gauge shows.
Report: 0.875
